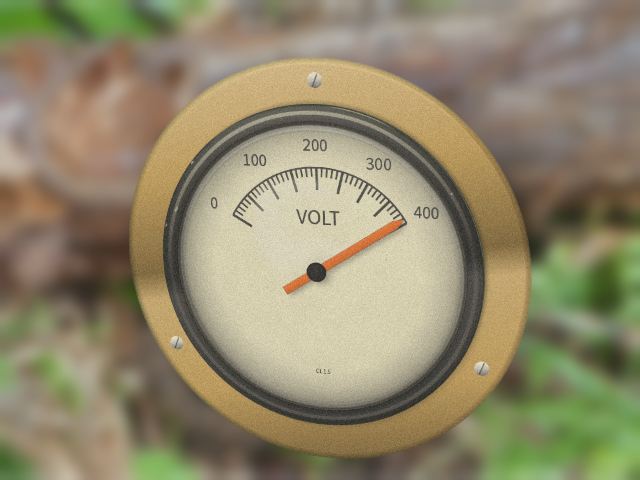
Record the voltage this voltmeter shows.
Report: 390 V
